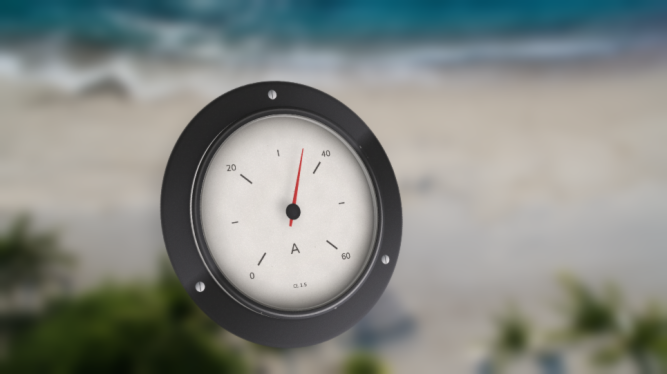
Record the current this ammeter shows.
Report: 35 A
